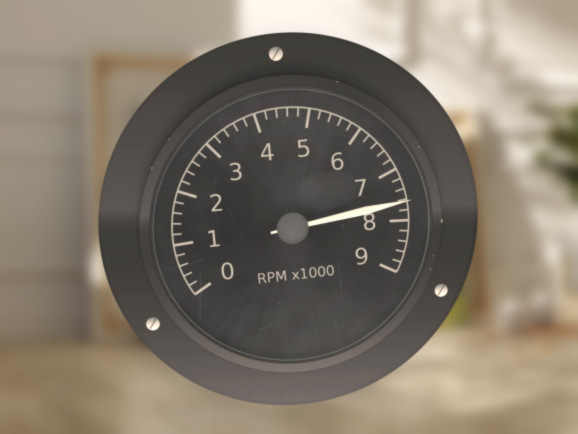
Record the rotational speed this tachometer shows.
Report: 7600 rpm
